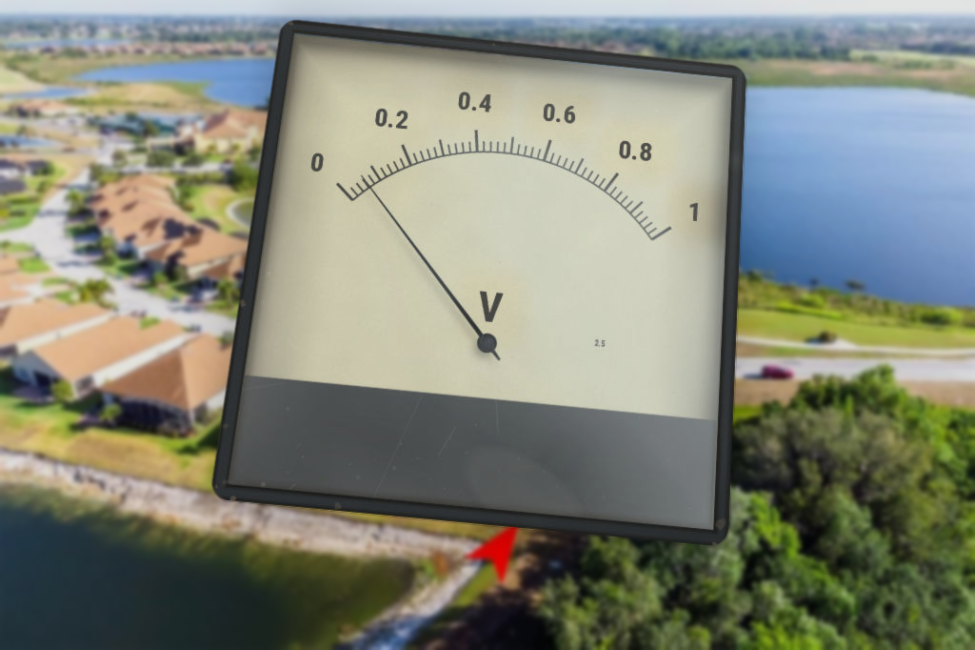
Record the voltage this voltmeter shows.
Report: 0.06 V
